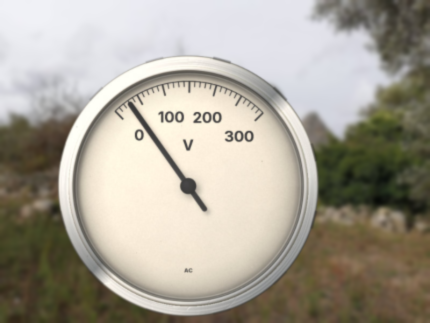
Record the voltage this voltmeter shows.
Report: 30 V
